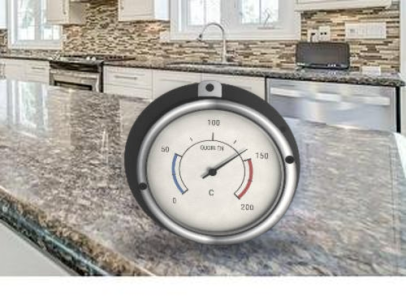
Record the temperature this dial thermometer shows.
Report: 137.5 °C
